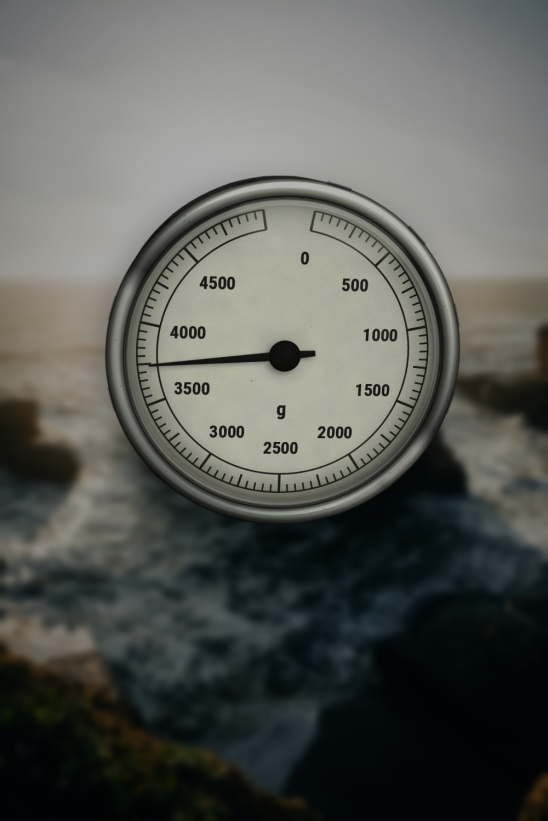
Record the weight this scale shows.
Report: 3750 g
